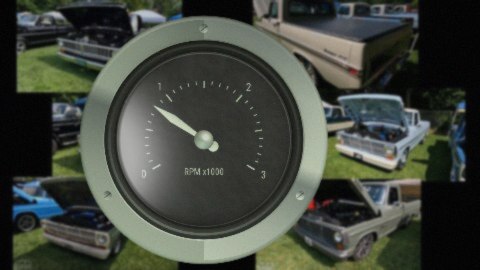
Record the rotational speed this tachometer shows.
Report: 800 rpm
